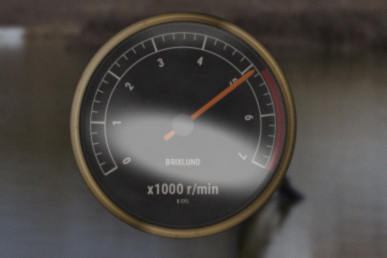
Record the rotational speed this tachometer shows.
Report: 5100 rpm
